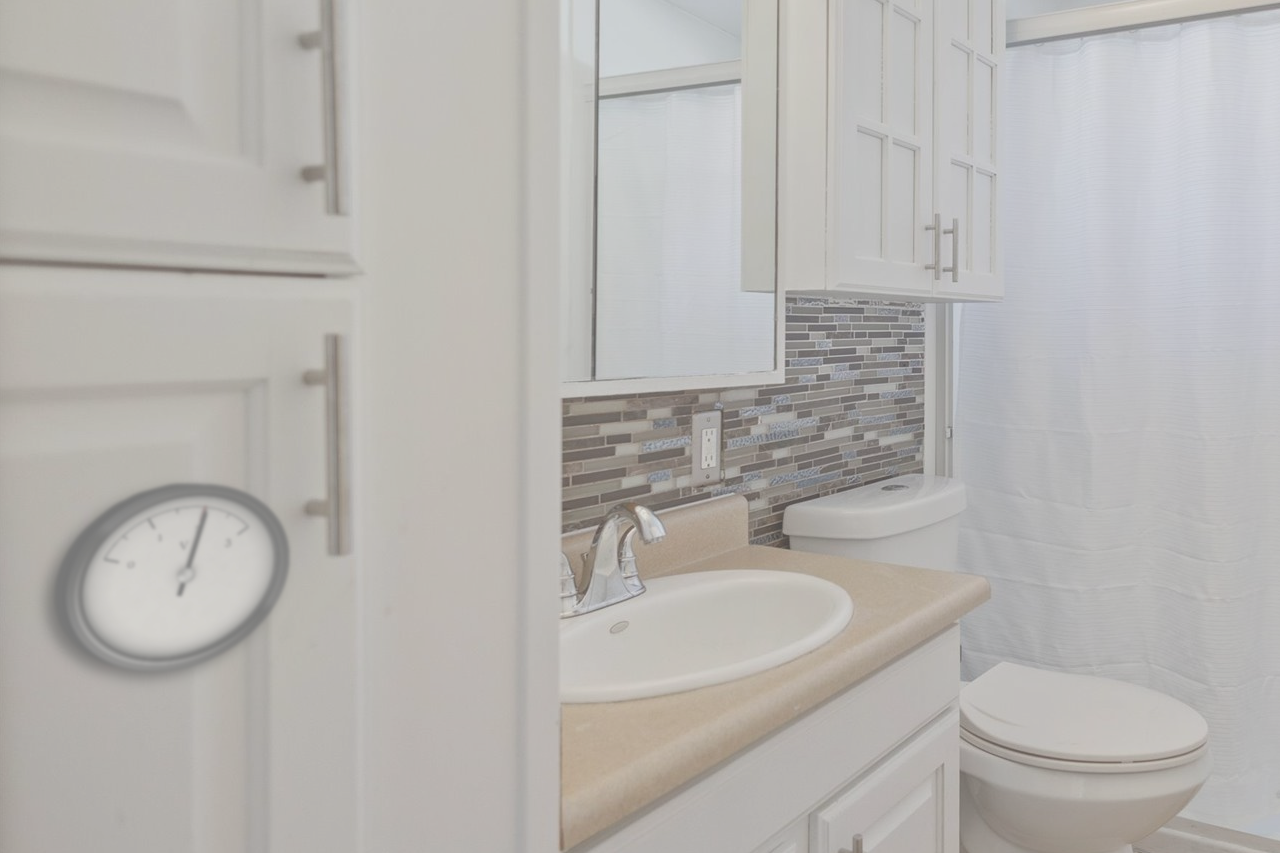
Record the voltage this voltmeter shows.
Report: 2 V
